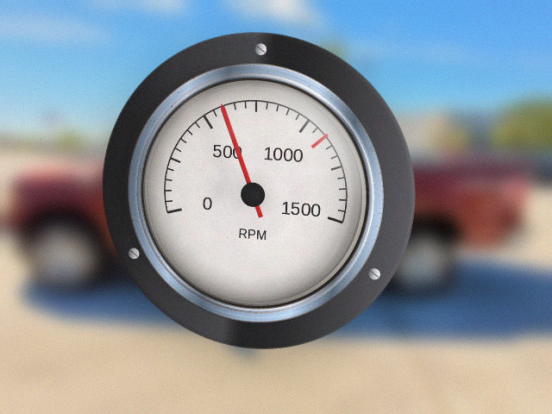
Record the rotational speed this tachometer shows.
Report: 600 rpm
